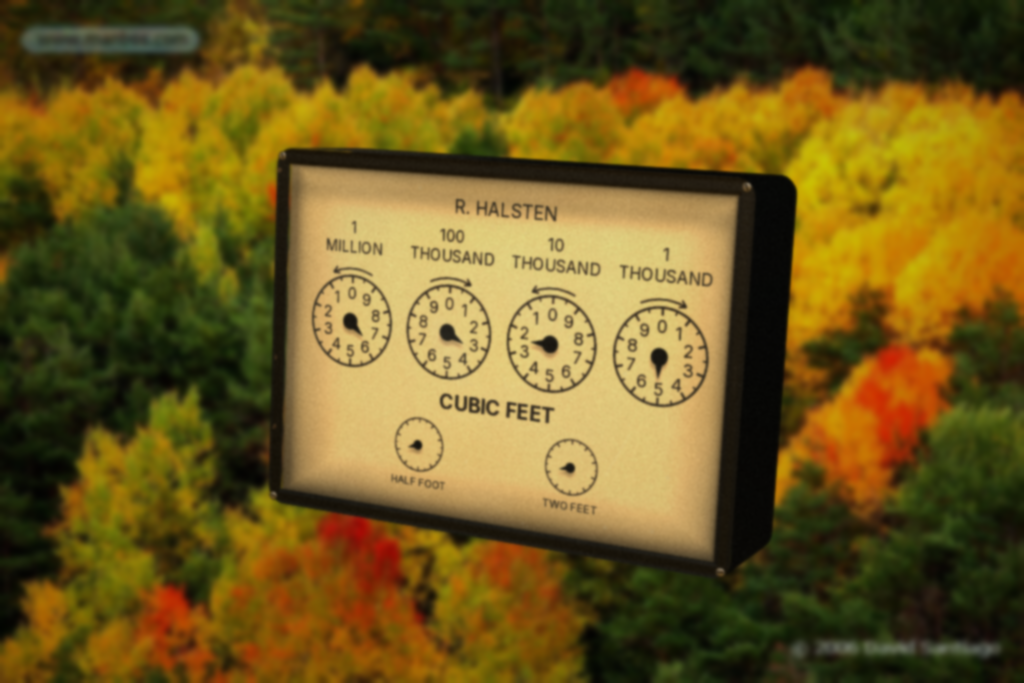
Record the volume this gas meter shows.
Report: 632500 ft³
